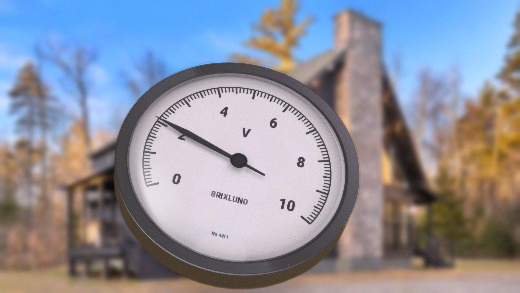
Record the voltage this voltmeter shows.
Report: 2 V
